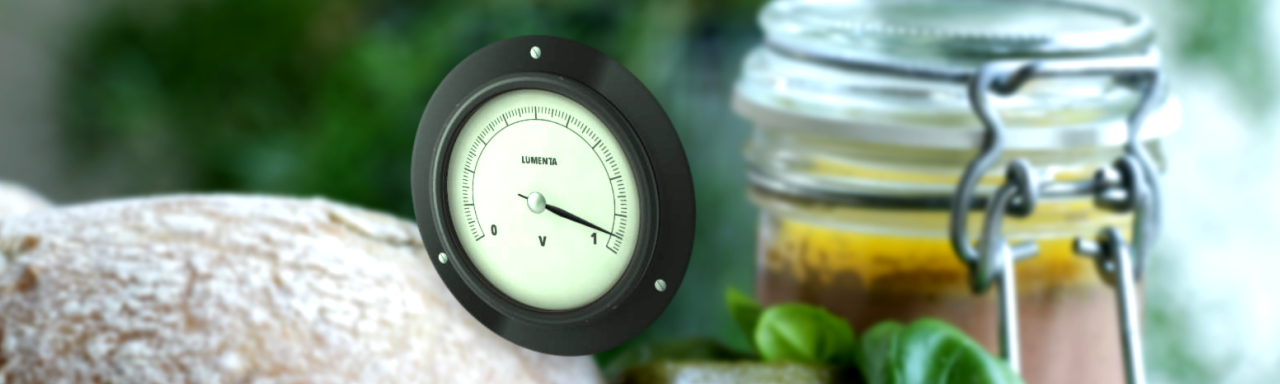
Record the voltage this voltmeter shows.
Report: 0.95 V
